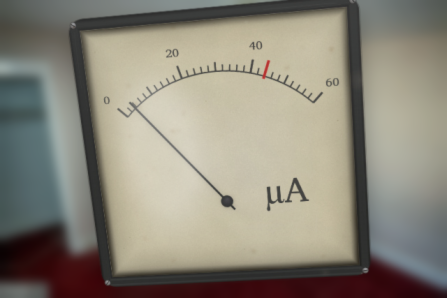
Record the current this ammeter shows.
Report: 4 µA
